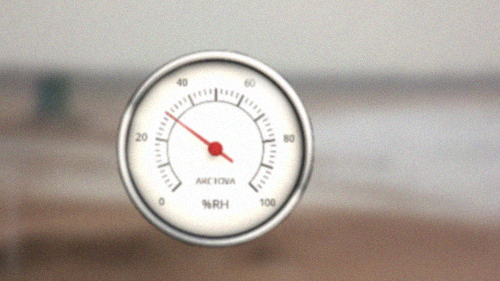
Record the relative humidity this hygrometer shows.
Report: 30 %
